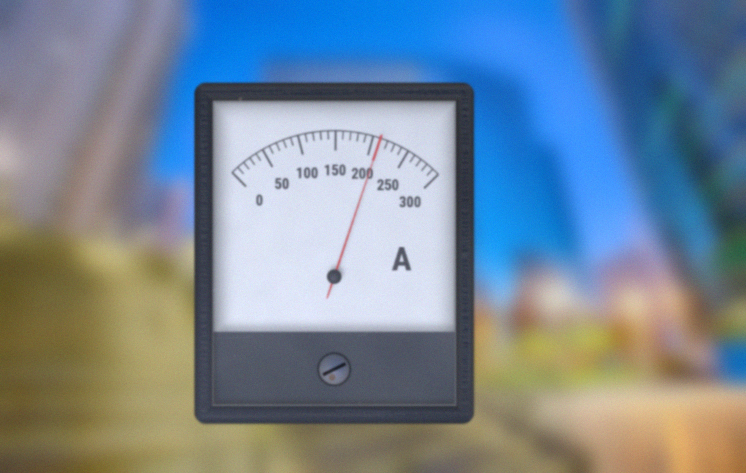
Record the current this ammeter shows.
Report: 210 A
